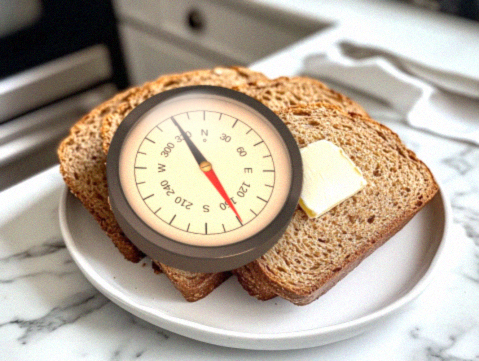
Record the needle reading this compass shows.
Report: 150 °
